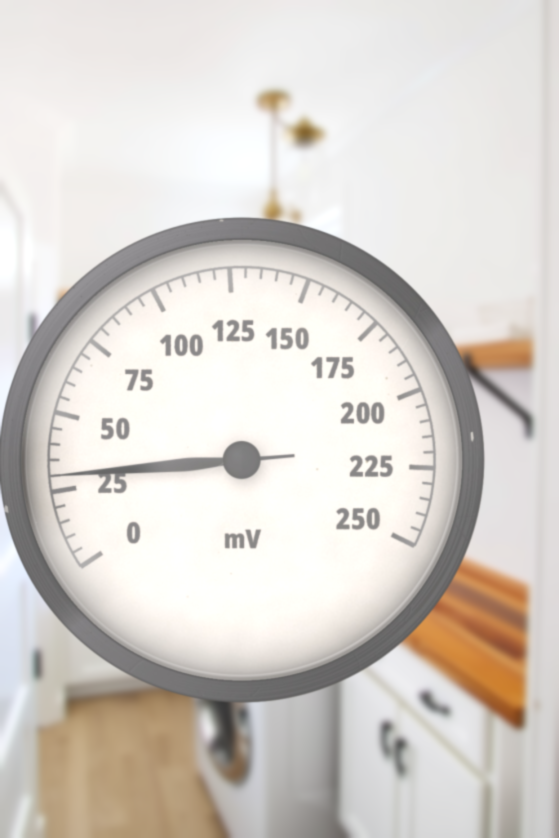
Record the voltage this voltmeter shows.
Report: 30 mV
